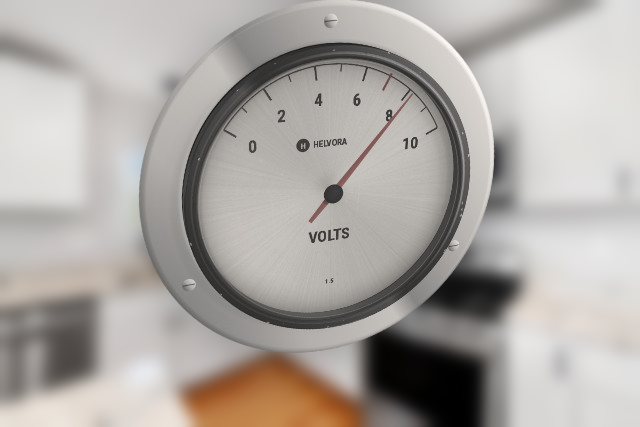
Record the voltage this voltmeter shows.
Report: 8 V
